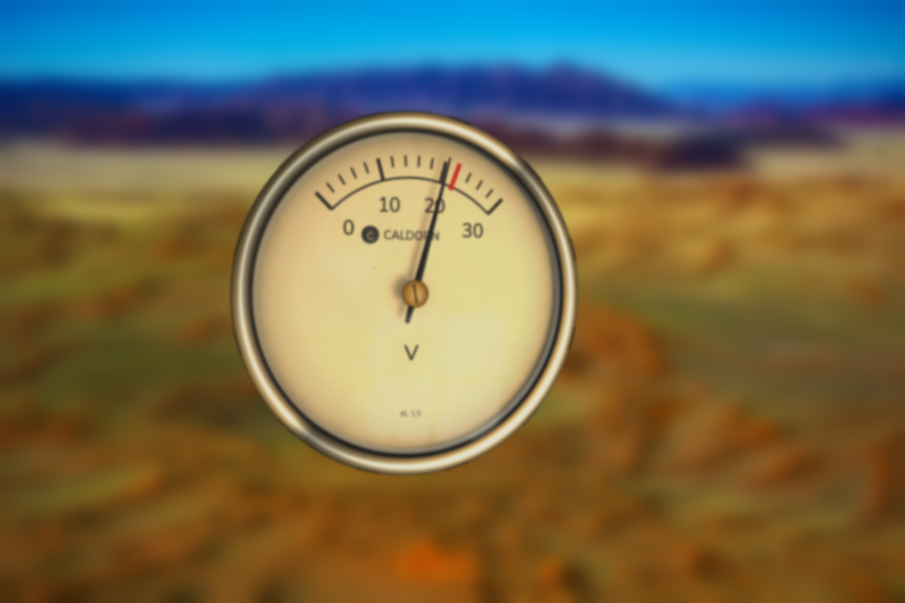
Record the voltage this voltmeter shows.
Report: 20 V
